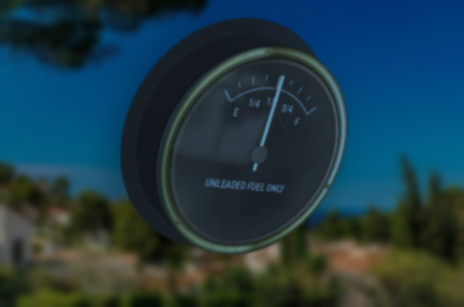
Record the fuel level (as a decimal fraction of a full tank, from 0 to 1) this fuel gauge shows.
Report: 0.5
